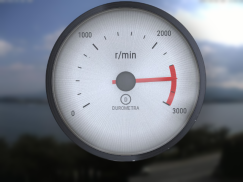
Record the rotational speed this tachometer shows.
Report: 2600 rpm
